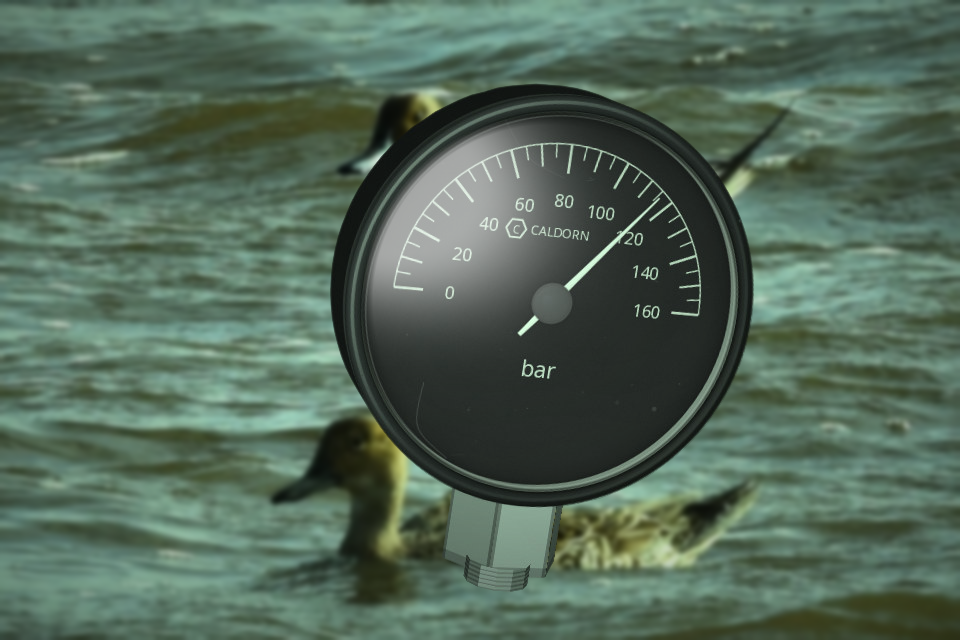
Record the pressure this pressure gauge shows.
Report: 115 bar
